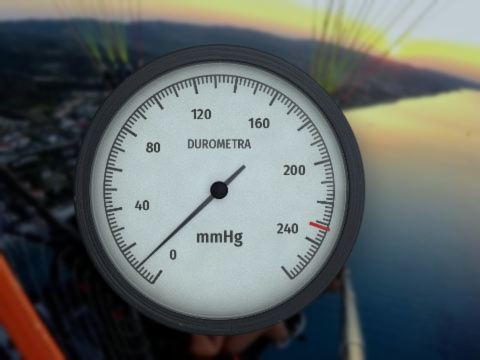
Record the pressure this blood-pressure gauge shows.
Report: 10 mmHg
